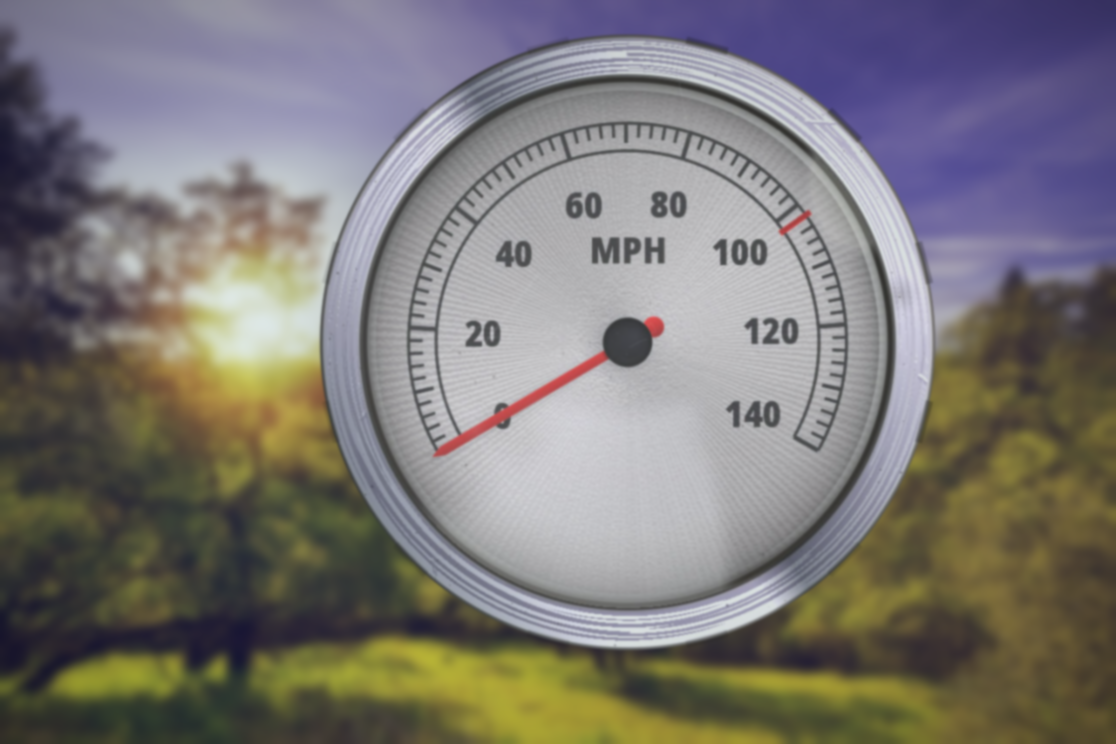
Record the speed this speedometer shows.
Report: 0 mph
